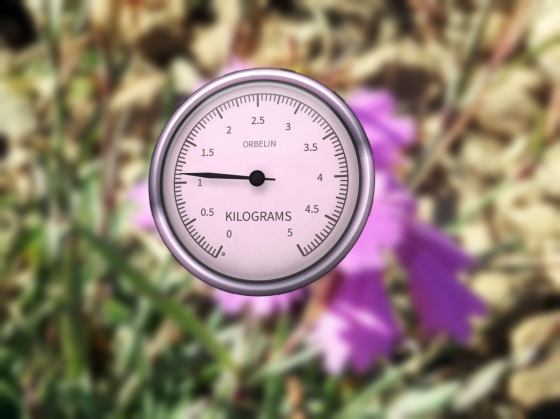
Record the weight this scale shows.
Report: 1.1 kg
